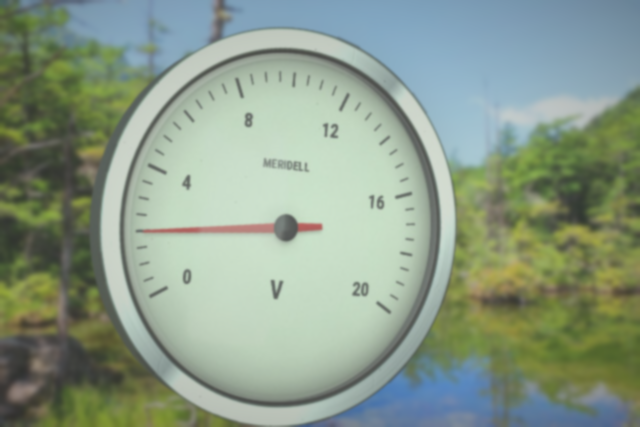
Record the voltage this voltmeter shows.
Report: 2 V
